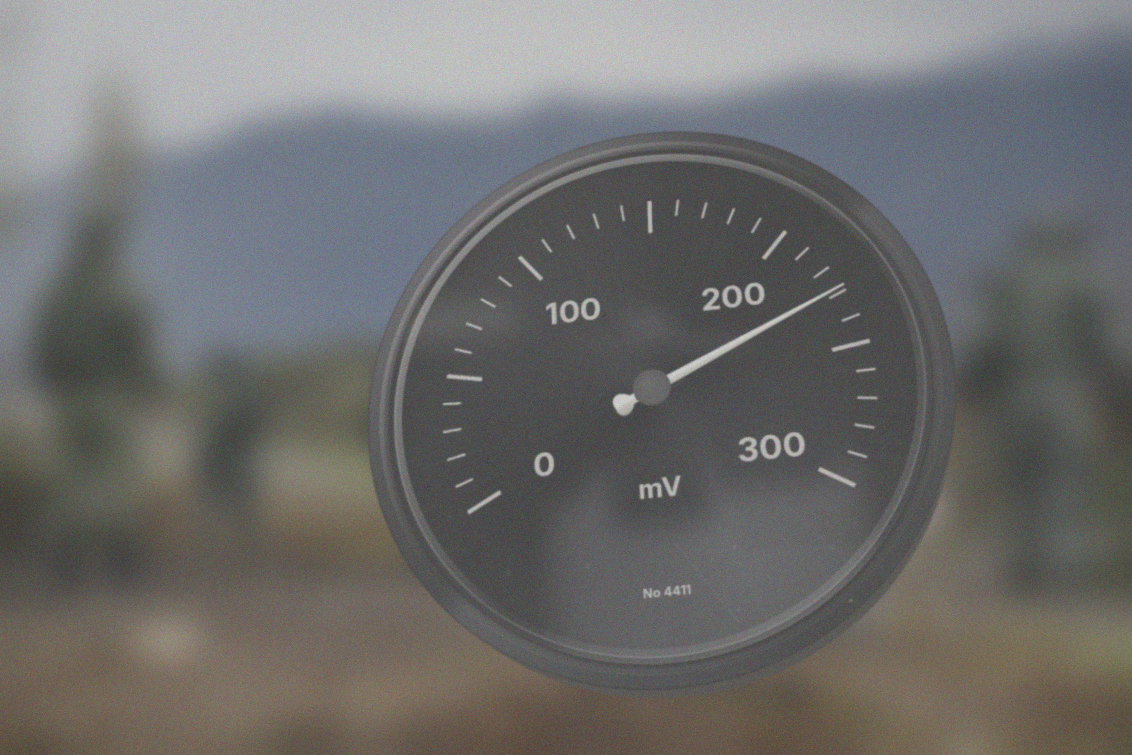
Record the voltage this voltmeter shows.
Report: 230 mV
